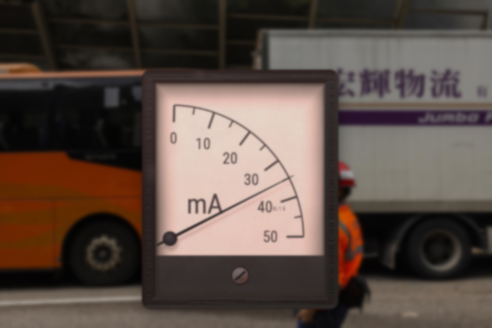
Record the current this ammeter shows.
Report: 35 mA
